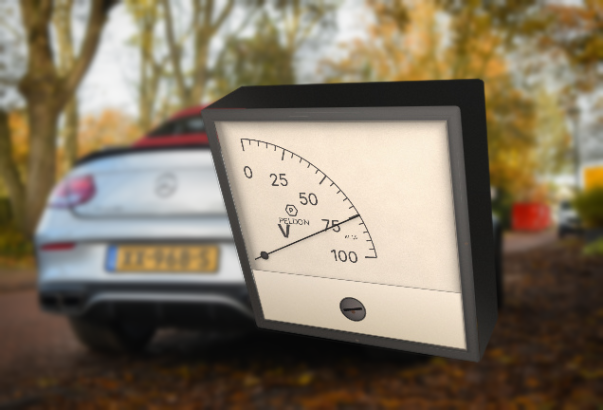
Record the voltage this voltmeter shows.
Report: 75 V
